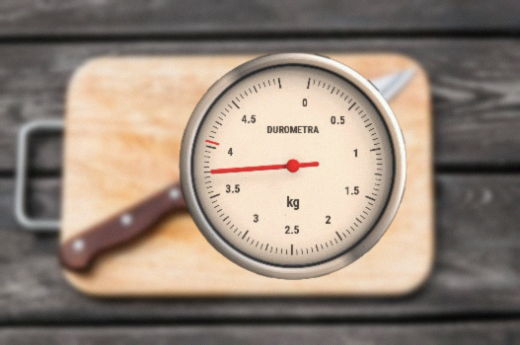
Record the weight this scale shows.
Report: 3.75 kg
